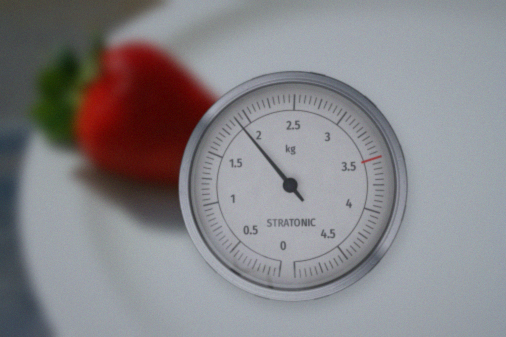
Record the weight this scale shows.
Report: 1.9 kg
